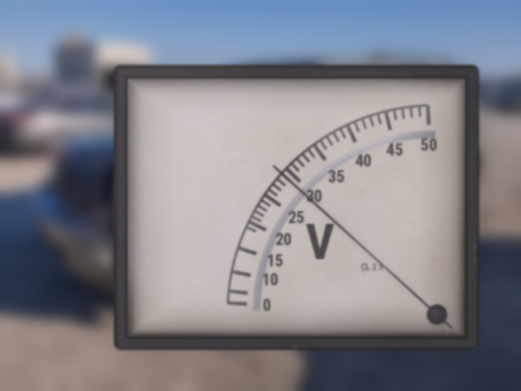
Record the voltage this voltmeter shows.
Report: 29 V
